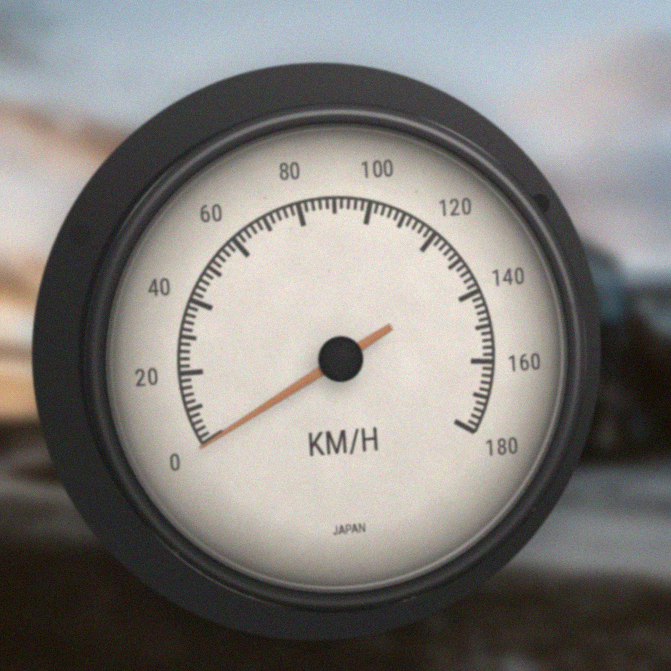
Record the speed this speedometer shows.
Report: 0 km/h
